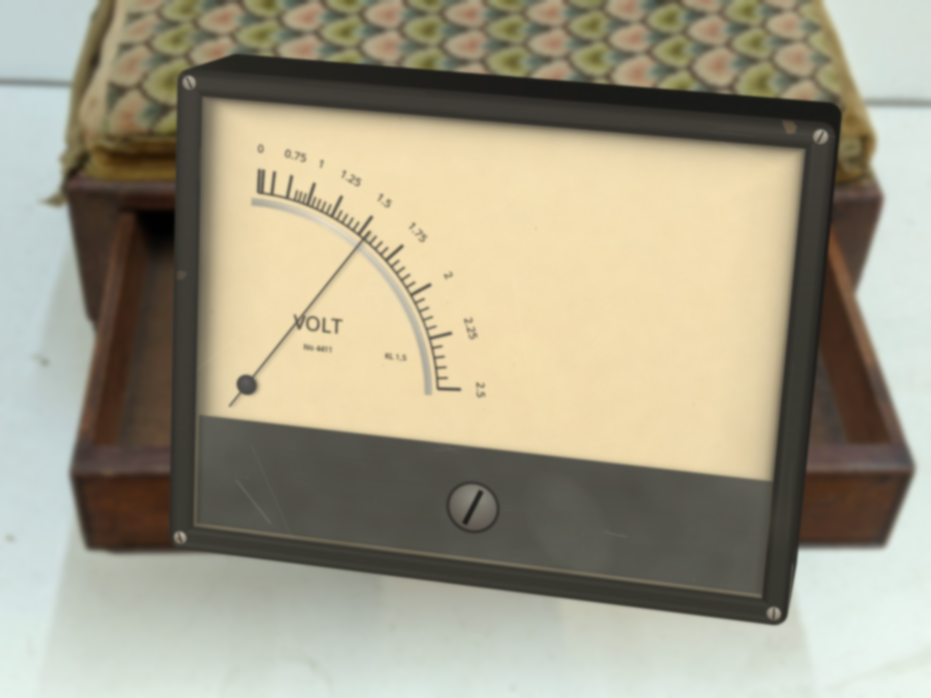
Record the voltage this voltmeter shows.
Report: 1.55 V
